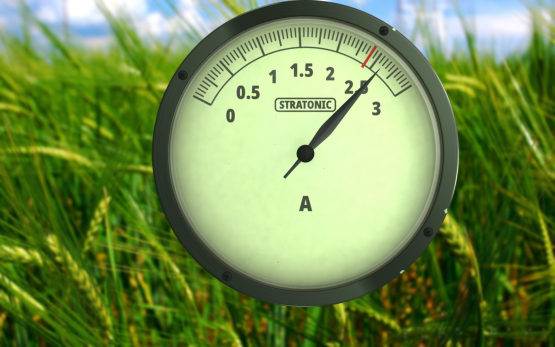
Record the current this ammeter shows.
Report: 2.6 A
